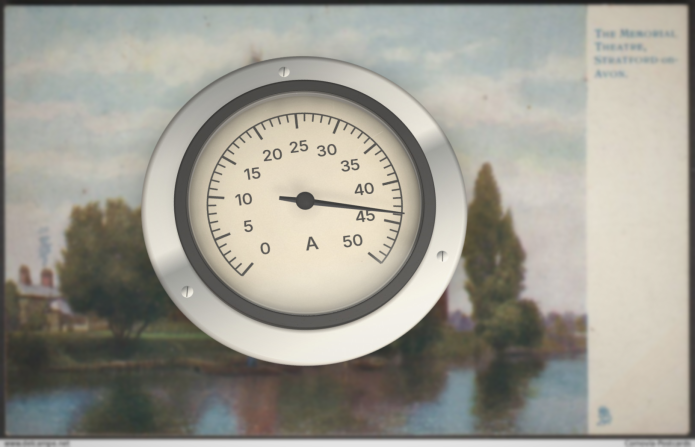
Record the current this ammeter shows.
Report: 44 A
